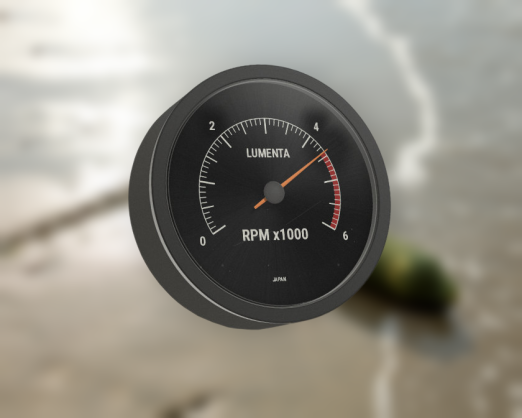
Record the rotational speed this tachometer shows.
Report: 4400 rpm
